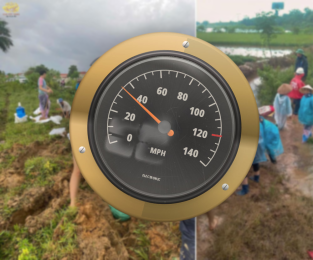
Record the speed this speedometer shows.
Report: 35 mph
